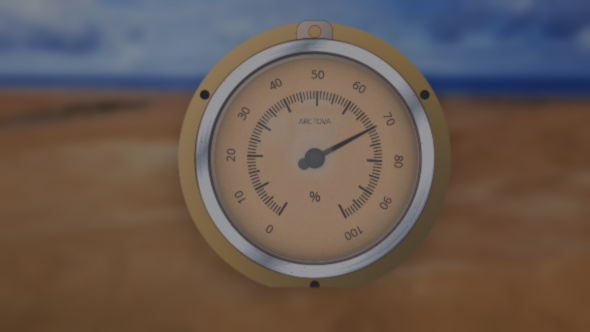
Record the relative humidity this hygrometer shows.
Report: 70 %
